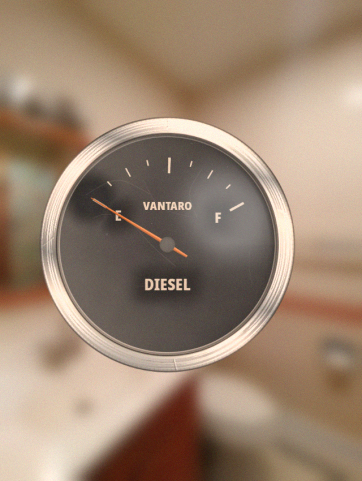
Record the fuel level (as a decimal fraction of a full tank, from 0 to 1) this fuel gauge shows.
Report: 0
